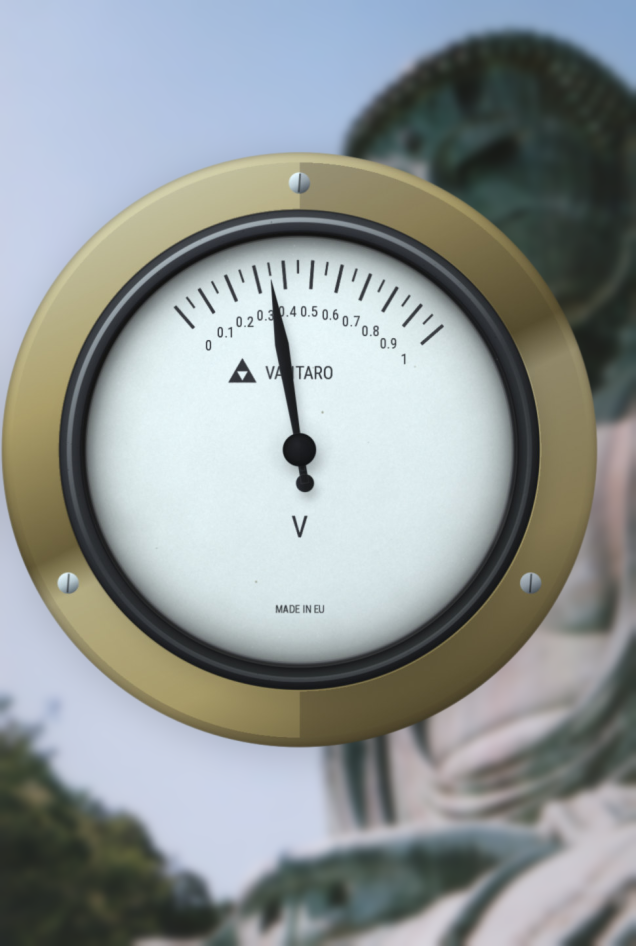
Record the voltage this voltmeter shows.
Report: 0.35 V
